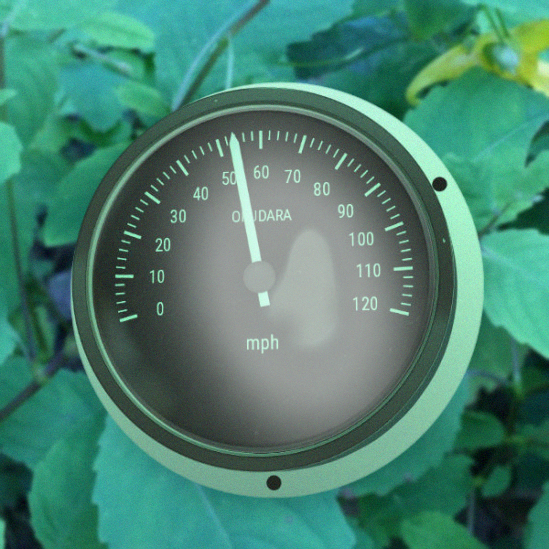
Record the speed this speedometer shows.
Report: 54 mph
